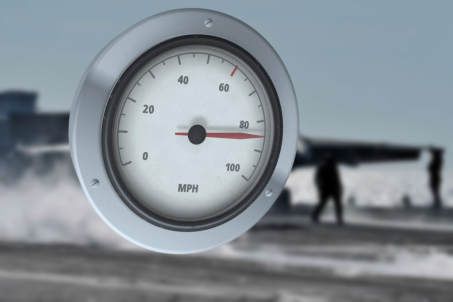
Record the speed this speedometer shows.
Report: 85 mph
